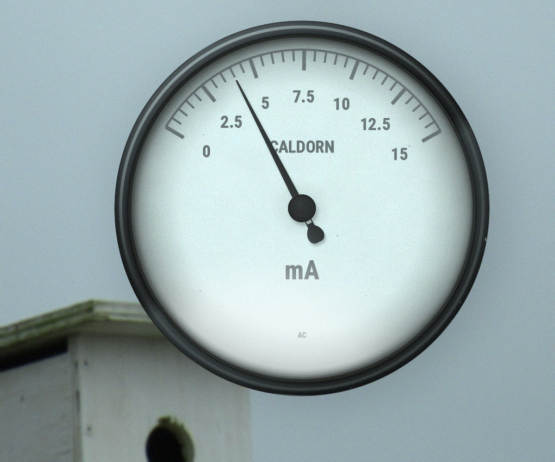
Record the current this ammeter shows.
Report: 4 mA
